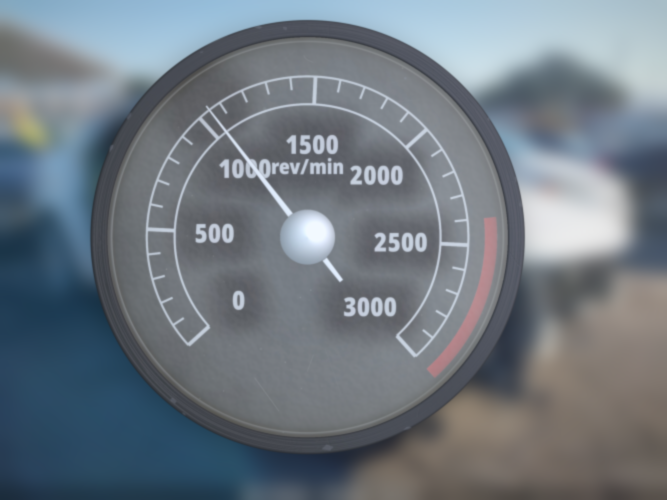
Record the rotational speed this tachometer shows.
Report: 1050 rpm
